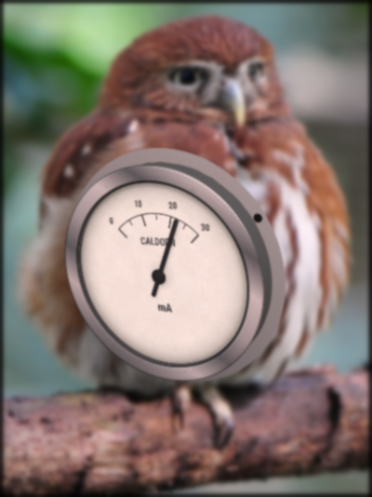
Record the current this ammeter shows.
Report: 22.5 mA
